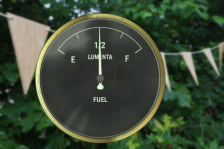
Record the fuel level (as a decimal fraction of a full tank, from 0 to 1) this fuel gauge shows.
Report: 0.5
